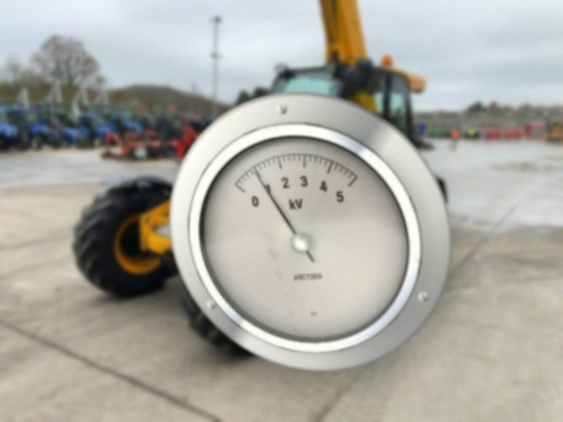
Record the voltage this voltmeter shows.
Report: 1 kV
